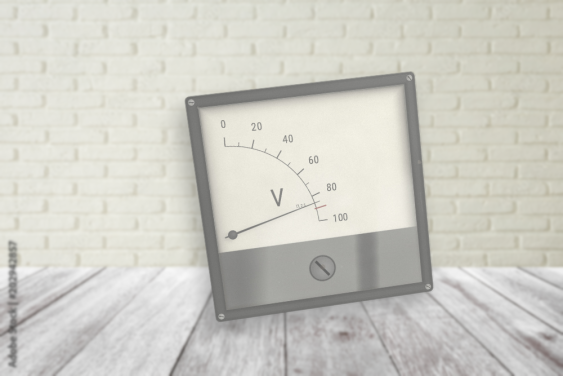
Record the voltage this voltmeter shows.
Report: 85 V
